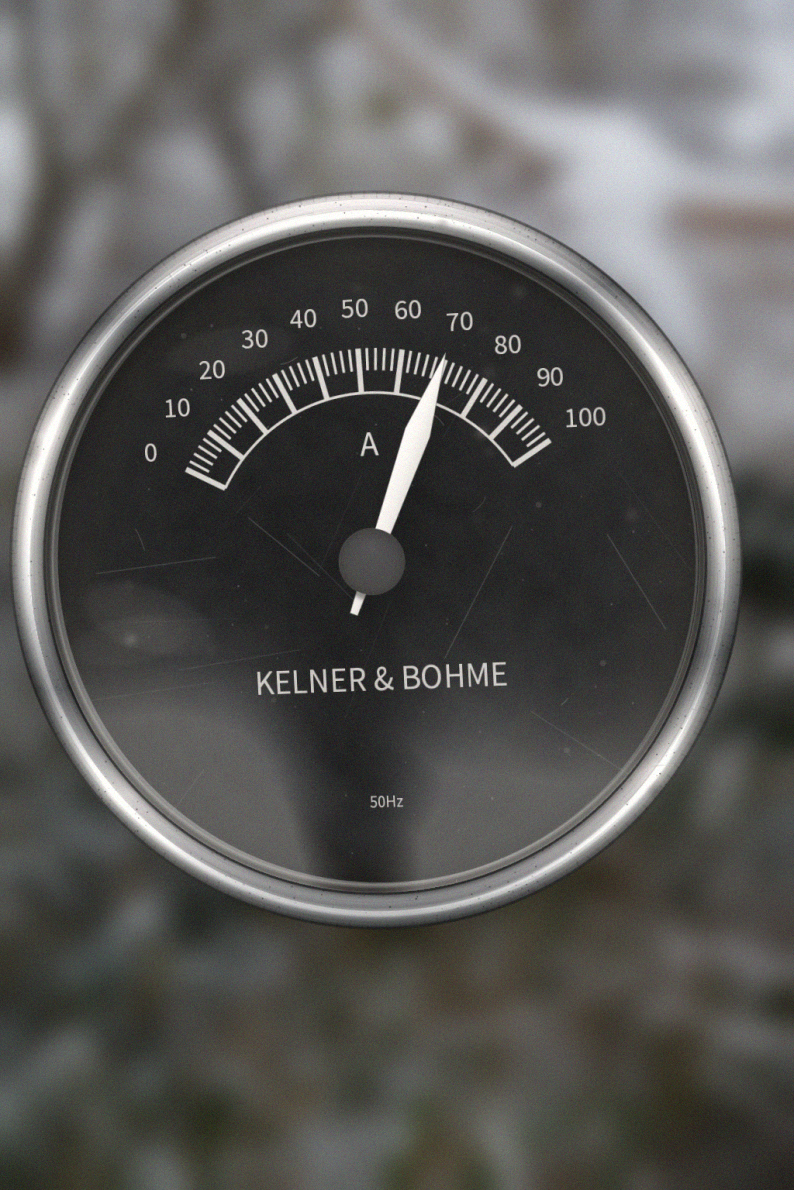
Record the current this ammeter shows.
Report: 70 A
